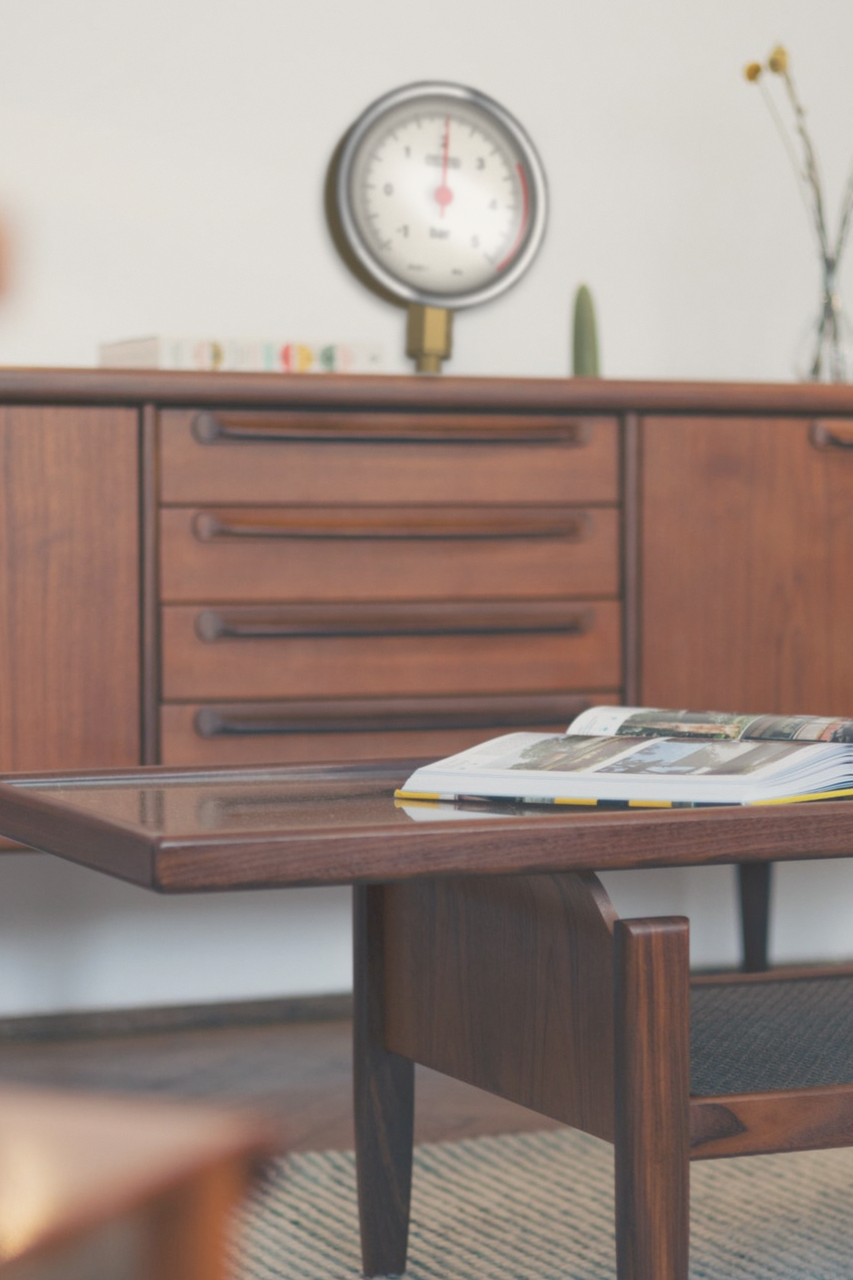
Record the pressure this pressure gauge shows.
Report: 2 bar
